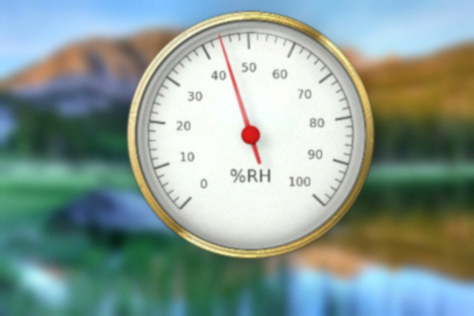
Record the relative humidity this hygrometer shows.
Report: 44 %
